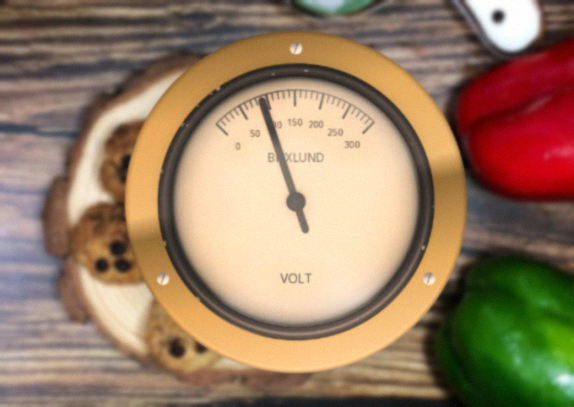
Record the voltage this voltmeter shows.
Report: 90 V
